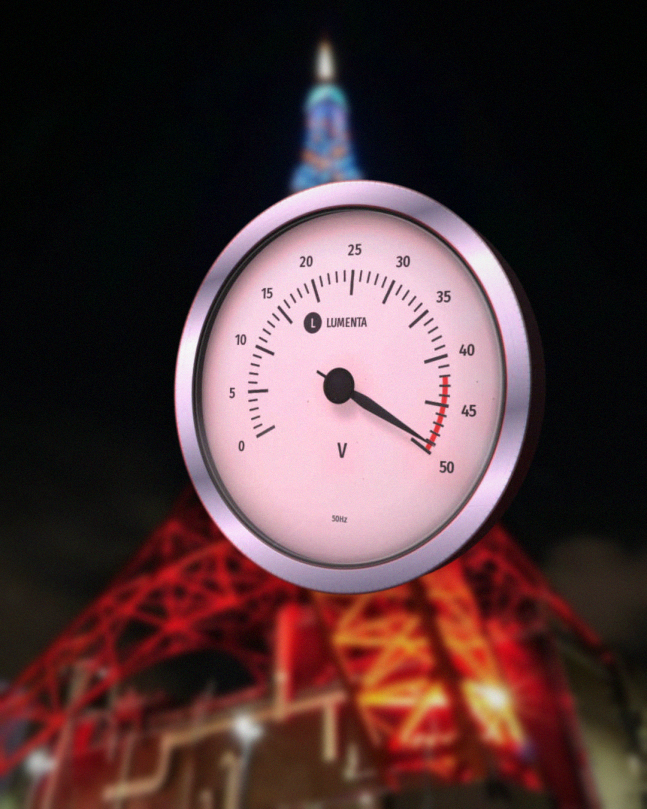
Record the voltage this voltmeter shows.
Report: 49 V
